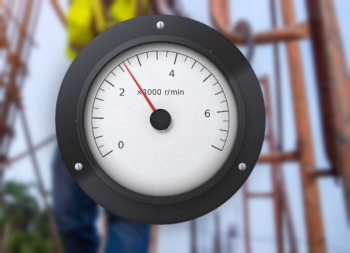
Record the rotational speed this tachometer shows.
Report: 2625 rpm
